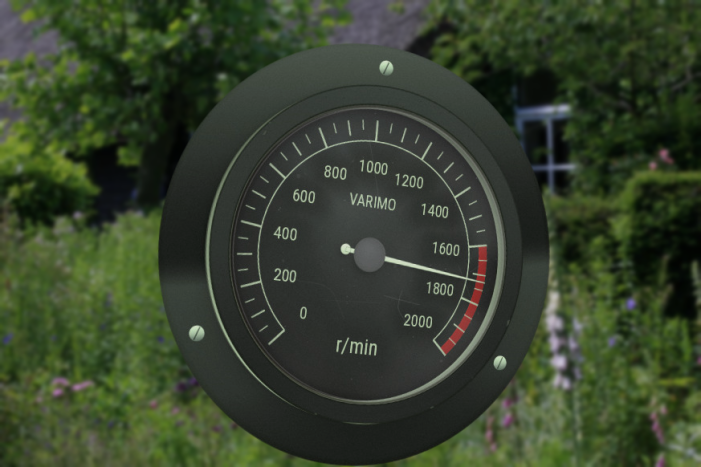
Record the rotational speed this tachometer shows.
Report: 1725 rpm
